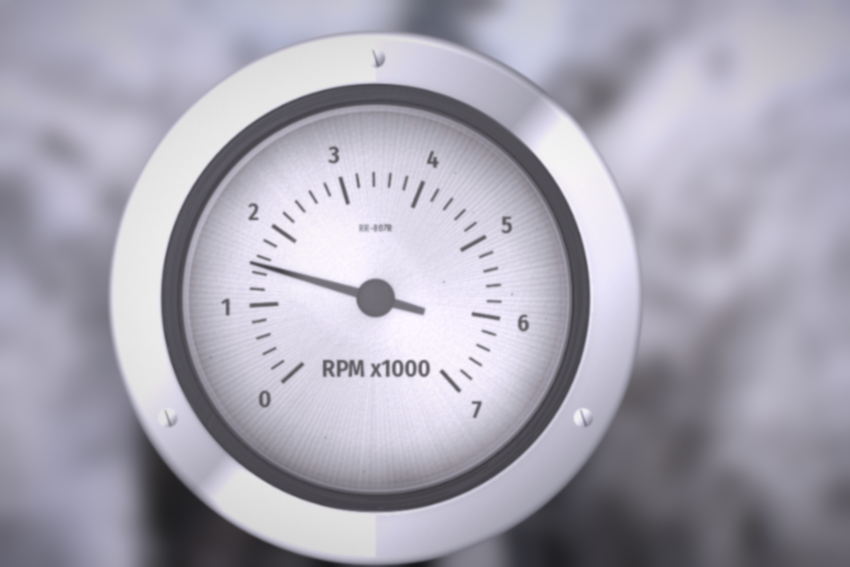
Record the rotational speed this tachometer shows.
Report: 1500 rpm
